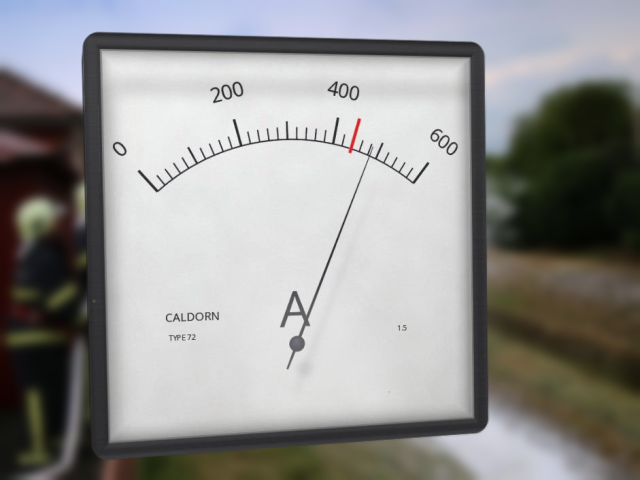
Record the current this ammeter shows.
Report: 480 A
